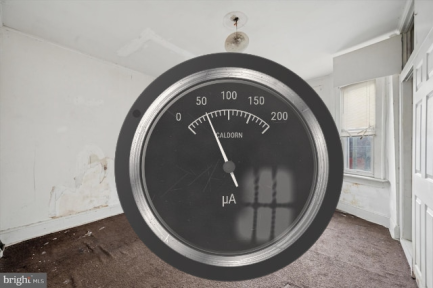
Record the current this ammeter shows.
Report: 50 µA
